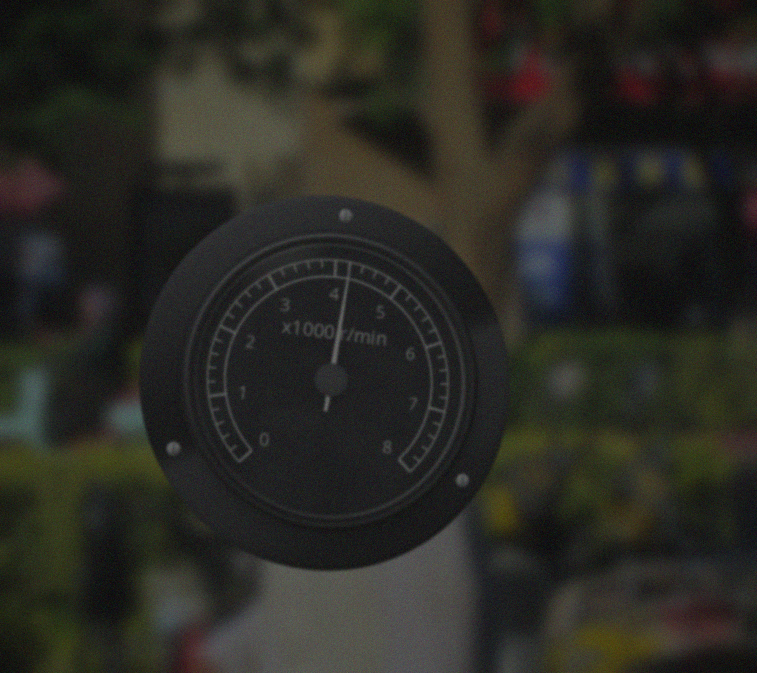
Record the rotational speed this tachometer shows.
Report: 4200 rpm
